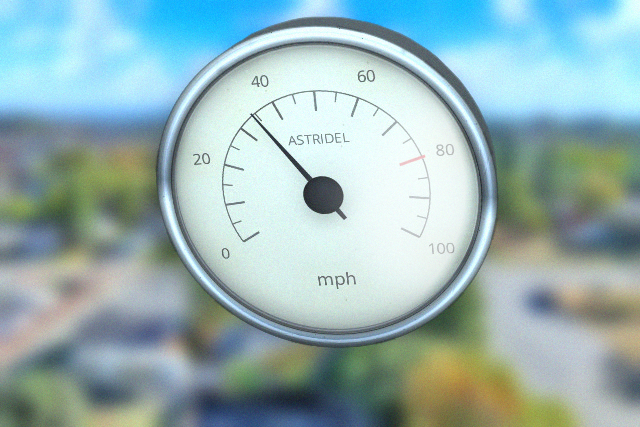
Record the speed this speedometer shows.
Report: 35 mph
